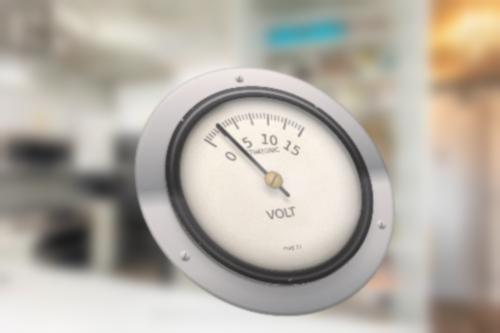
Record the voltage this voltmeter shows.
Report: 2.5 V
